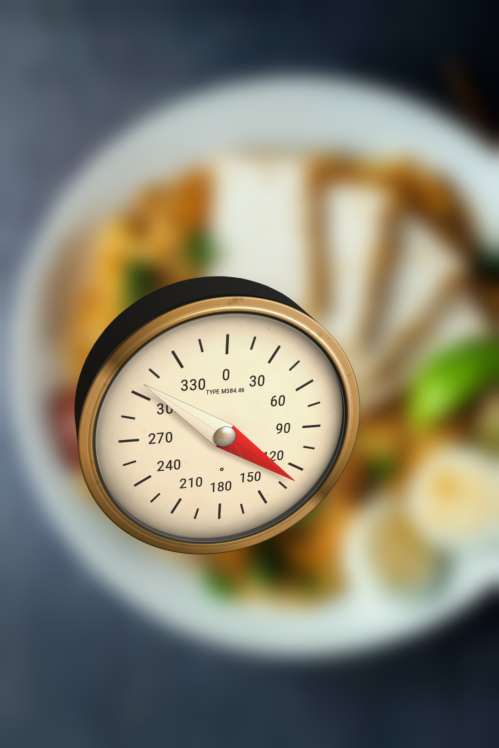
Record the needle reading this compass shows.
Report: 127.5 °
